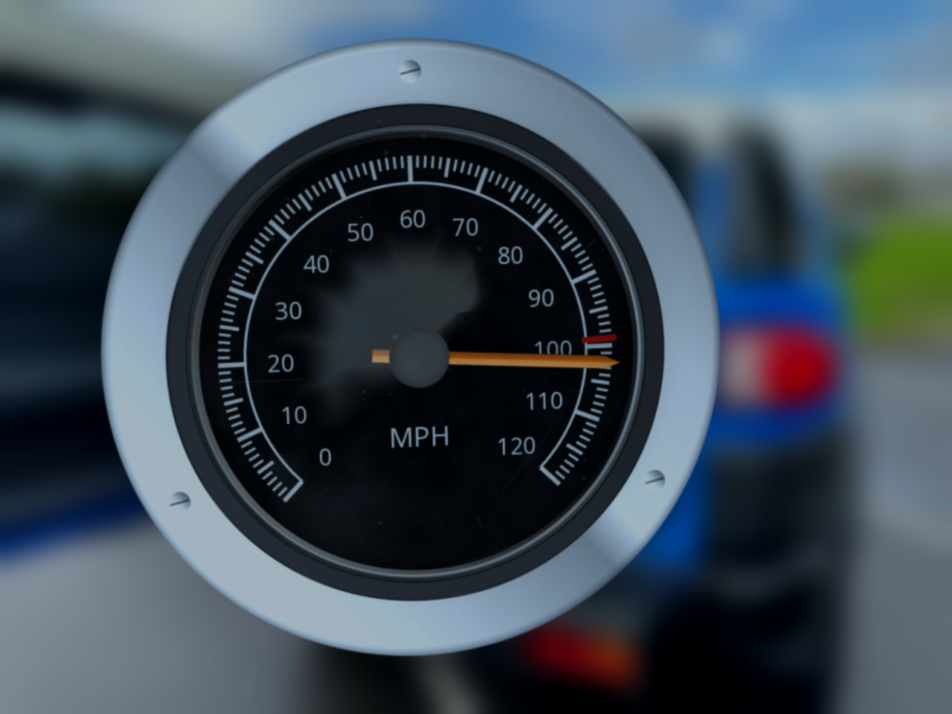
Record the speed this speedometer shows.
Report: 102 mph
